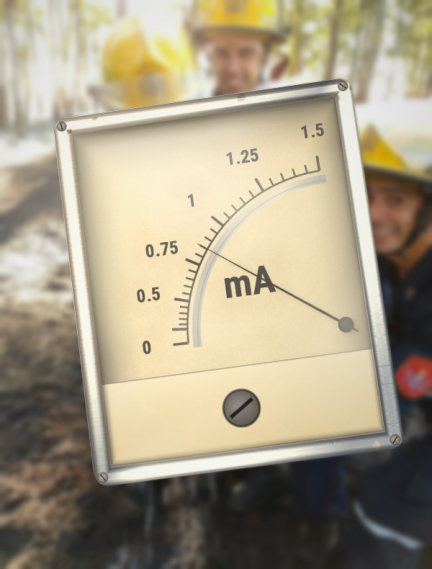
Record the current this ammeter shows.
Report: 0.85 mA
